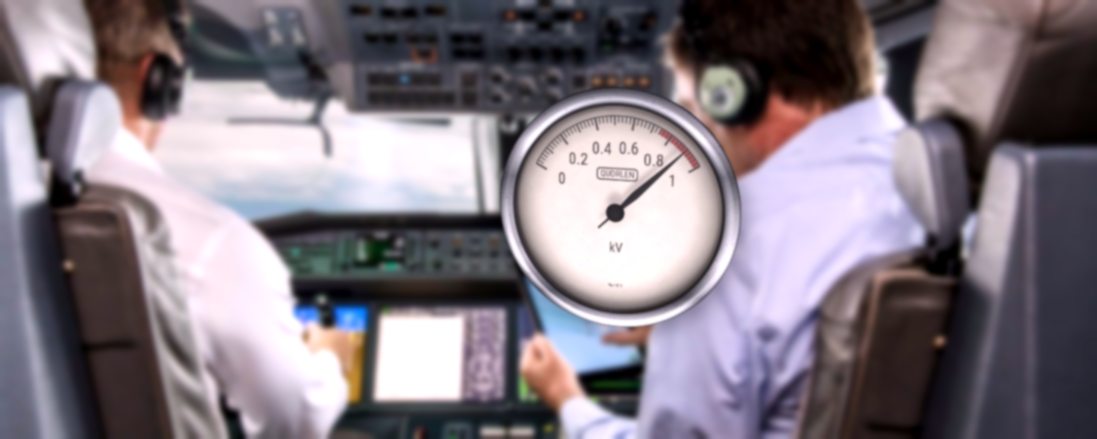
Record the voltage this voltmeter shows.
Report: 0.9 kV
